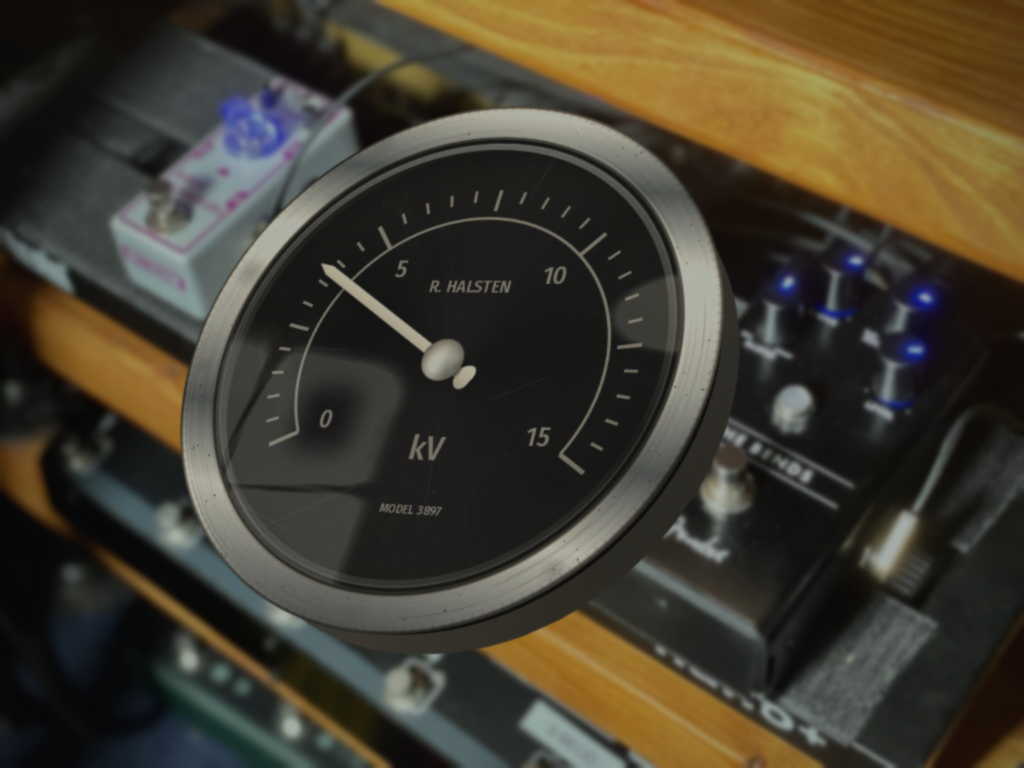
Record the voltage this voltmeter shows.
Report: 3.75 kV
